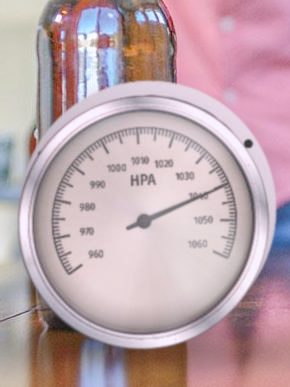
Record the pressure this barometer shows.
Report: 1040 hPa
